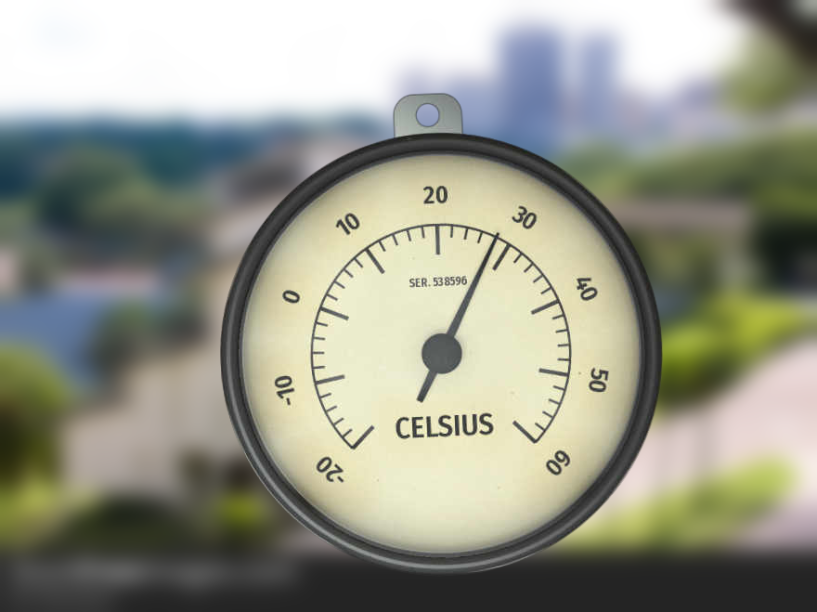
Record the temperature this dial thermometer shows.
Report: 28 °C
